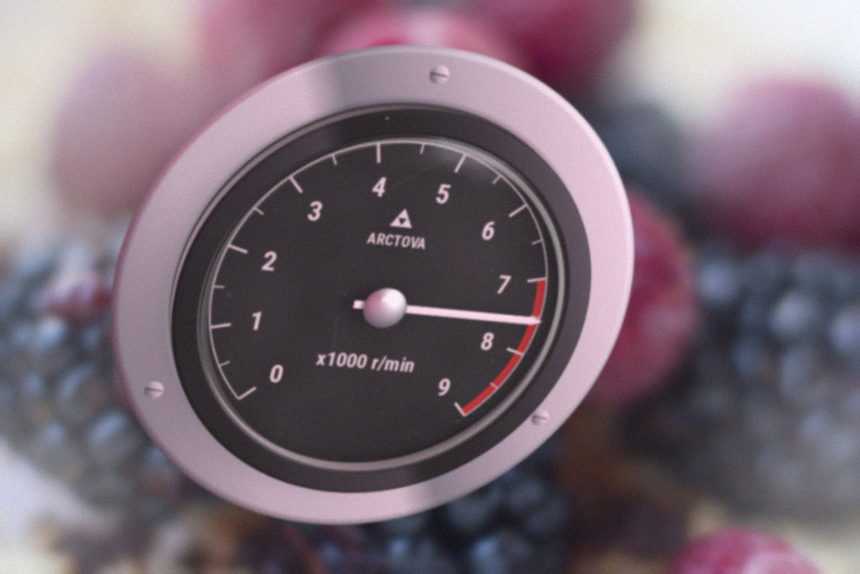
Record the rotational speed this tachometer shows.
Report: 7500 rpm
